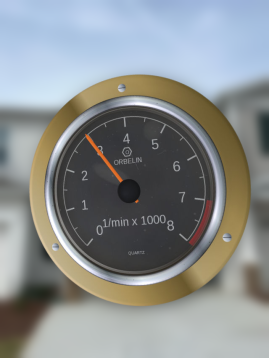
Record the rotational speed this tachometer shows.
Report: 3000 rpm
